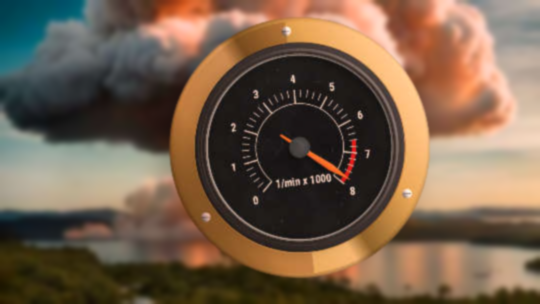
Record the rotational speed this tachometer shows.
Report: 7800 rpm
